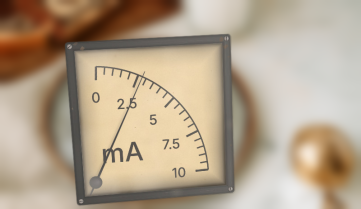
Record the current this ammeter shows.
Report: 2.75 mA
